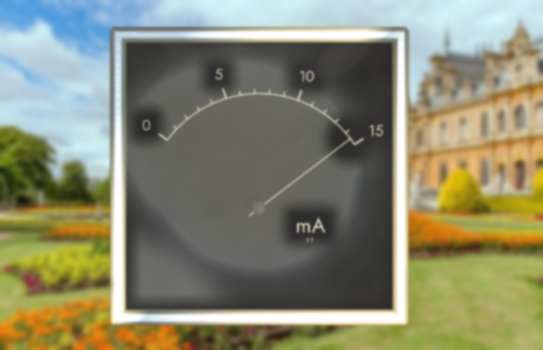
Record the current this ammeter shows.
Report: 14.5 mA
